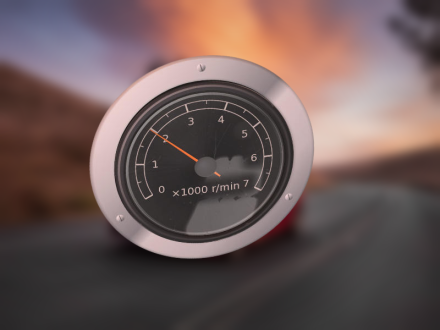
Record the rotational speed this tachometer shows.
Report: 2000 rpm
